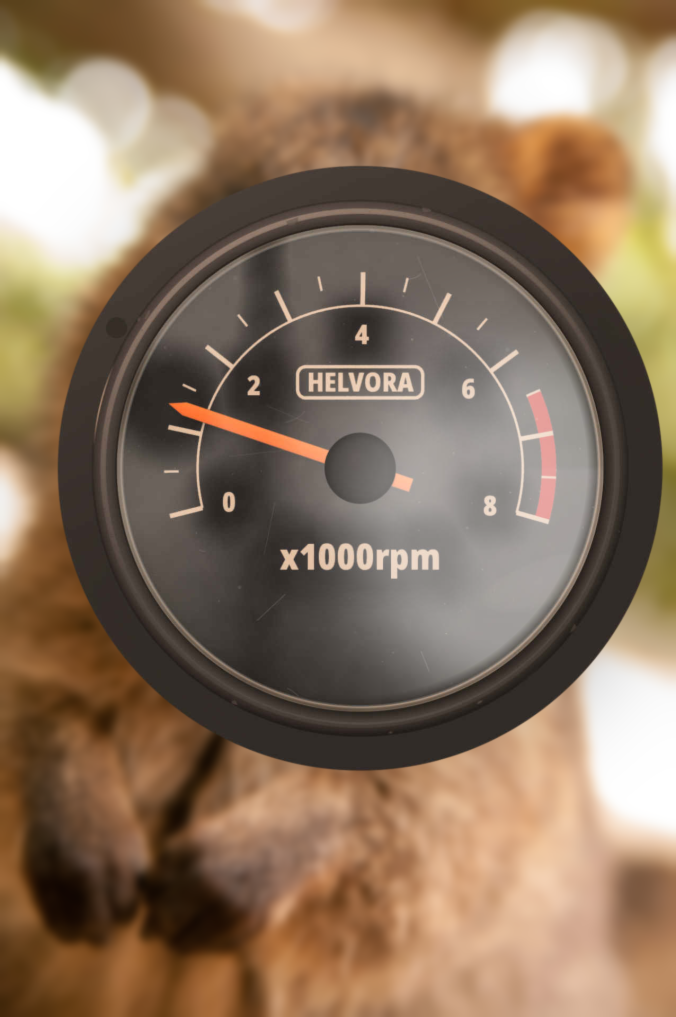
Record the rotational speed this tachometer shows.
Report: 1250 rpm
